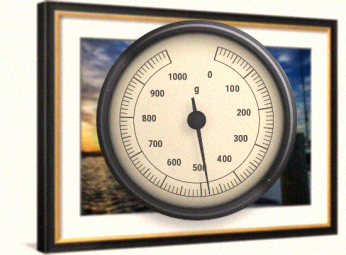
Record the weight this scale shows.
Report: 480 g
